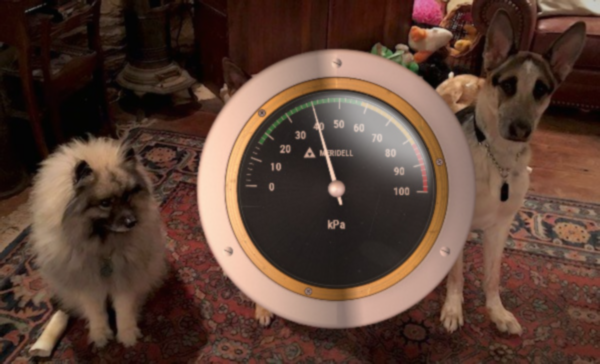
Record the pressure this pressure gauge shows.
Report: 40 kPa
